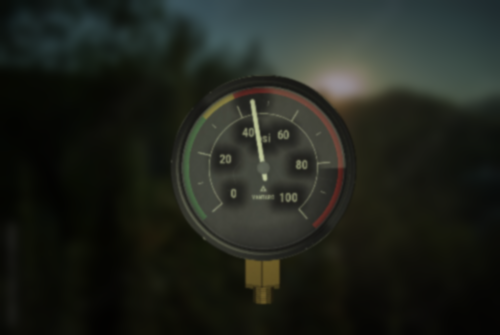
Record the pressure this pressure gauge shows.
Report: 45 psi
